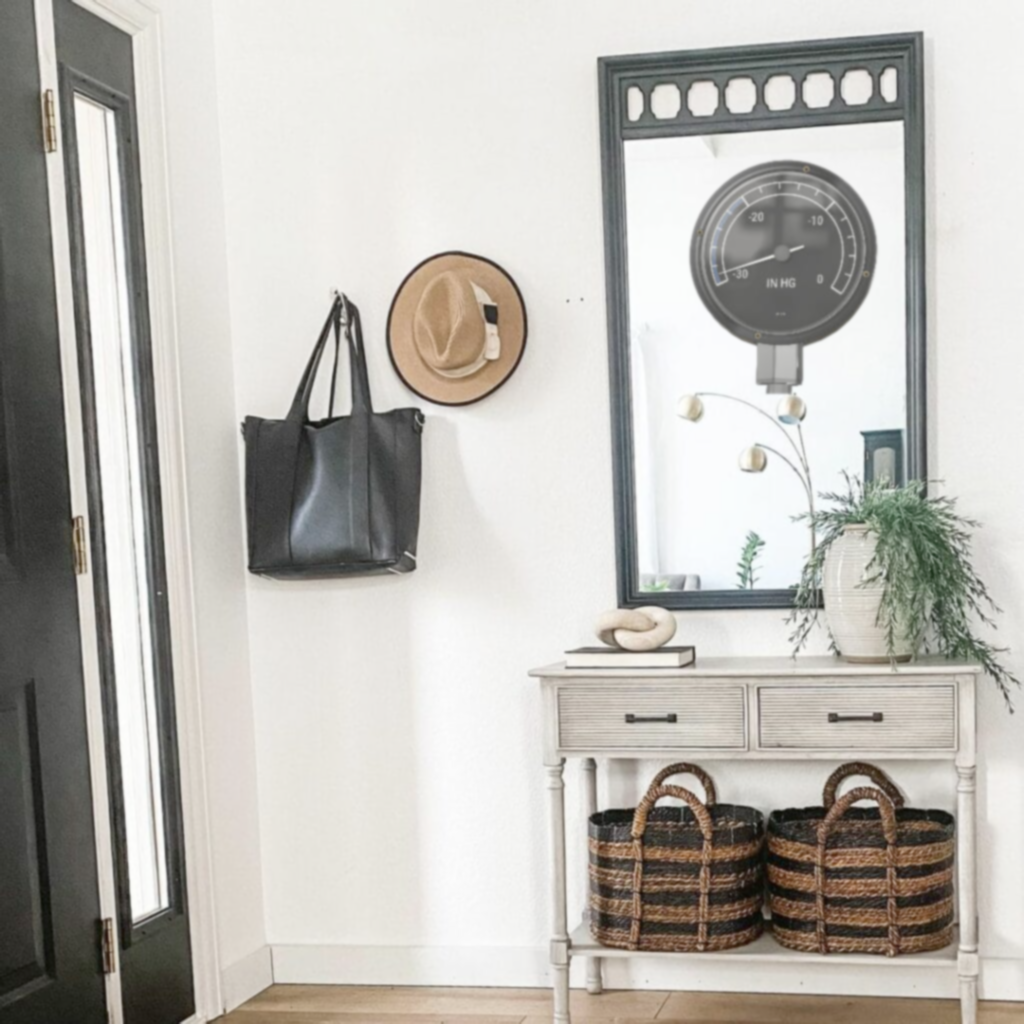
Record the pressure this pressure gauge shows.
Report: -29 inHg
